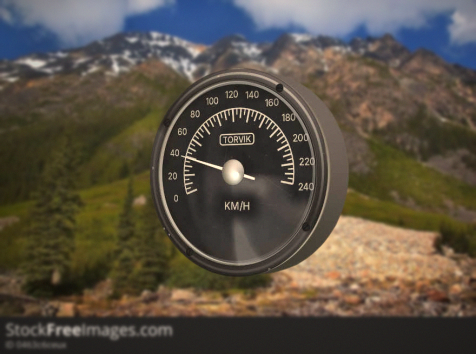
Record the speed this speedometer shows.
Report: 40 km/h
